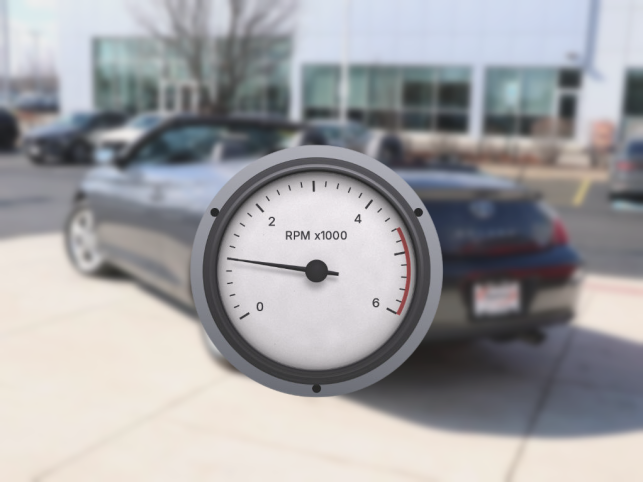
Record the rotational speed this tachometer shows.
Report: 1000 rpm
